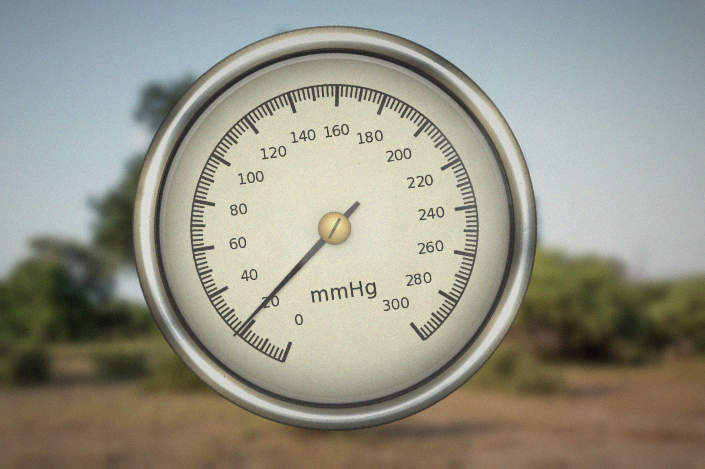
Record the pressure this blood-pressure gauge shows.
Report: 22 mmHg
